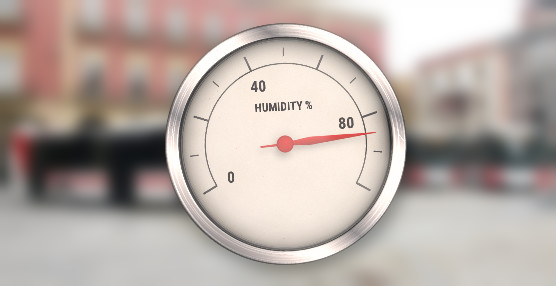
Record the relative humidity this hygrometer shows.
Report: 85 %
